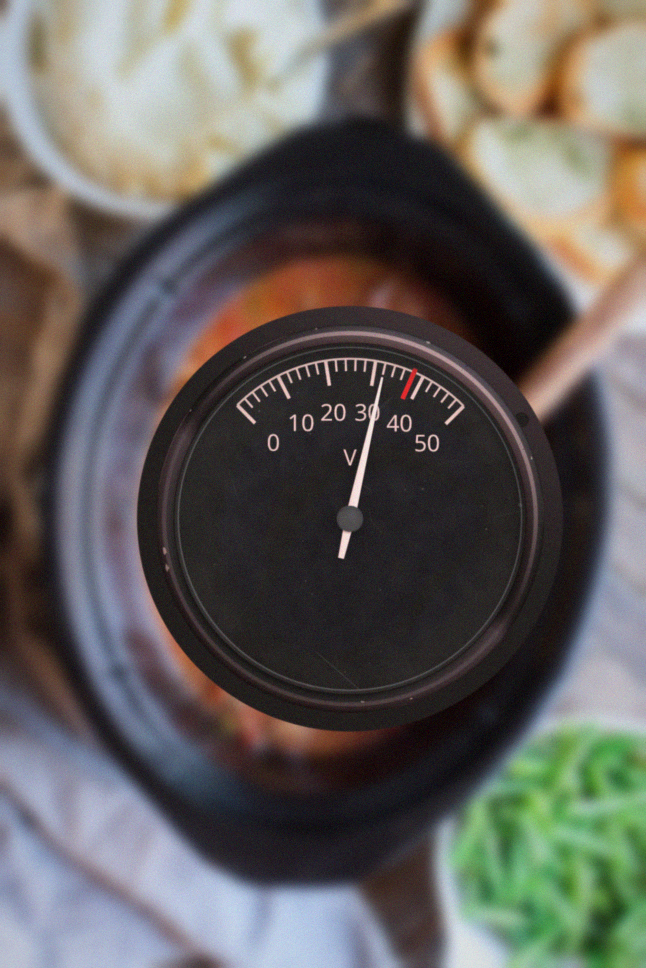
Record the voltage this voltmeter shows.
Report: 32 V
